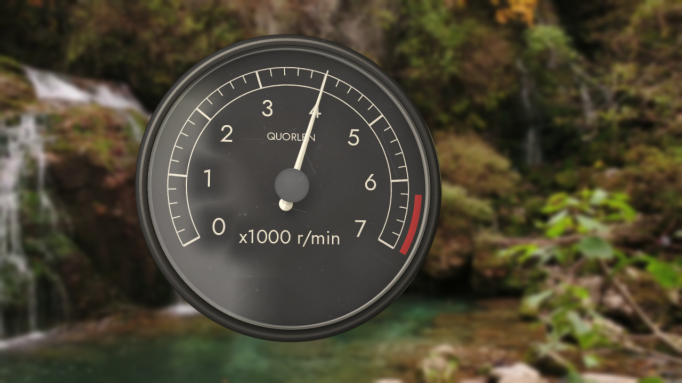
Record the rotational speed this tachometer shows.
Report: 4000 rpm
